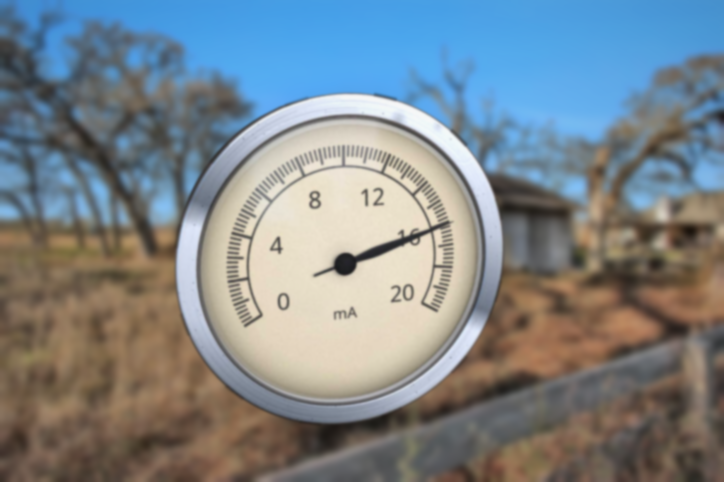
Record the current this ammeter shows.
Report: 16 mA
